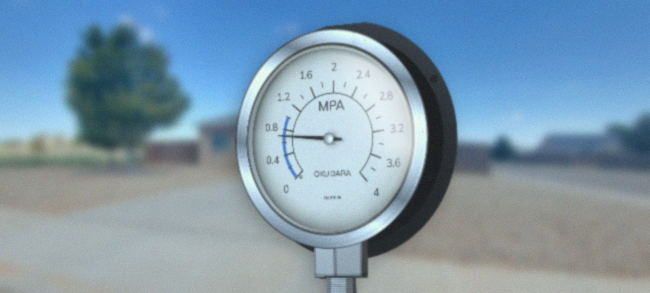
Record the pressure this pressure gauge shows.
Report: 0.7 MPa
